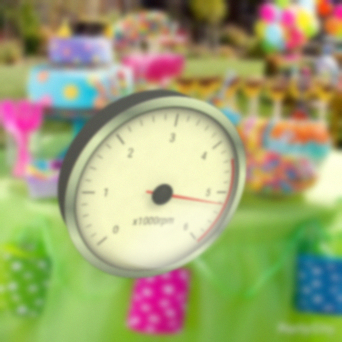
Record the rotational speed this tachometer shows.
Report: 5200 rpm
